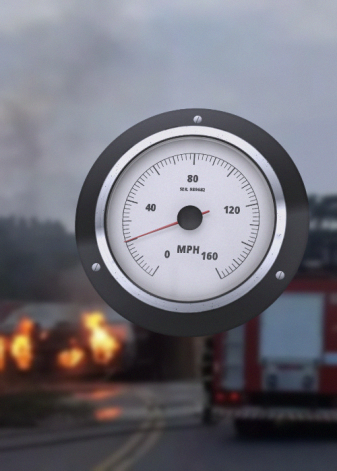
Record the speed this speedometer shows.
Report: 20 mph
